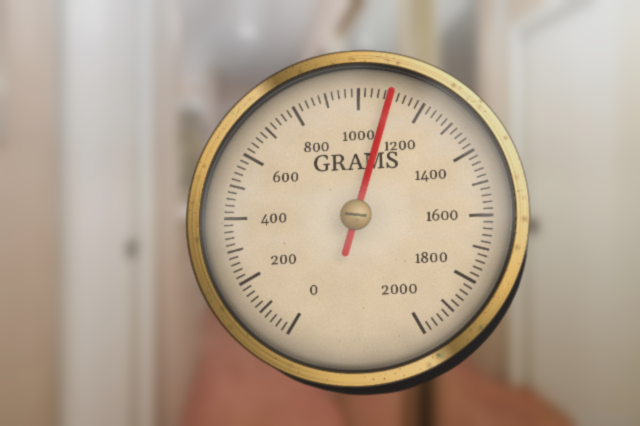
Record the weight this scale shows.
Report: 1100 g
